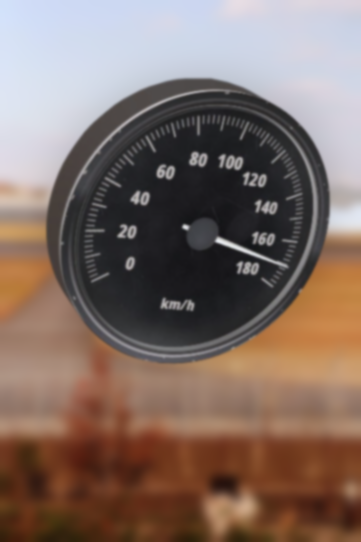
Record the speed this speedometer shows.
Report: 170 km/h
